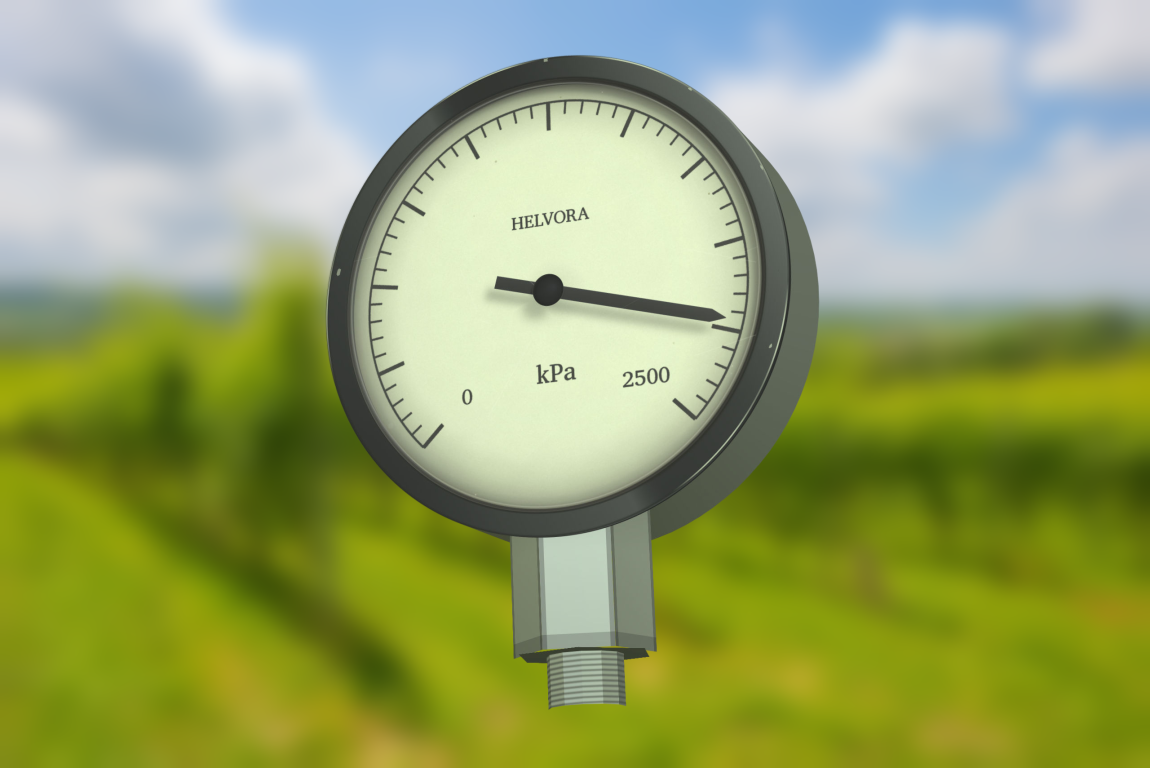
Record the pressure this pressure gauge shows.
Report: 2225 kPa
